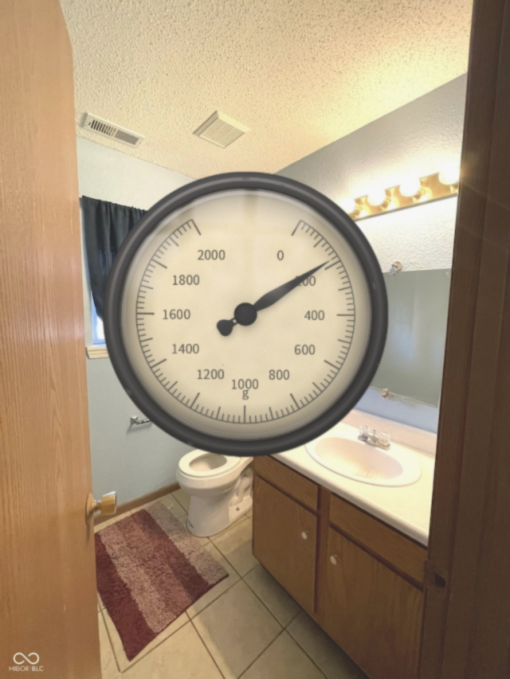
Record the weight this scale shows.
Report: 180 g
